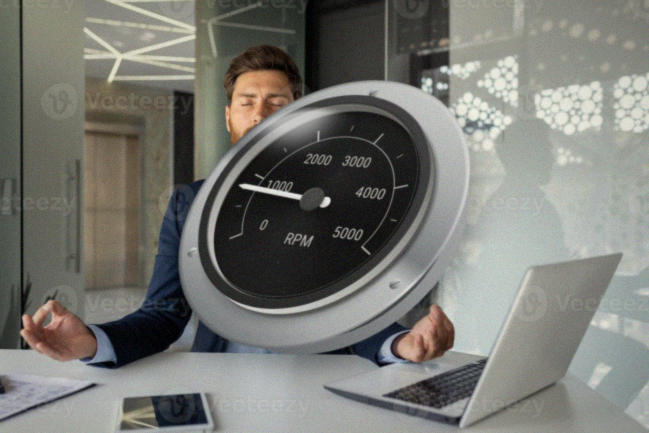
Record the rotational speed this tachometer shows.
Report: 750 rpm
